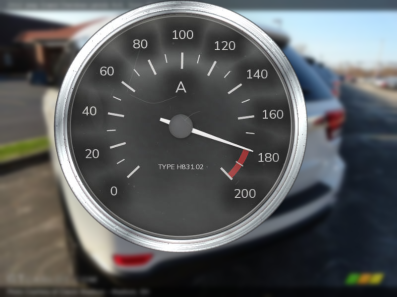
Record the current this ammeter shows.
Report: 180 A
